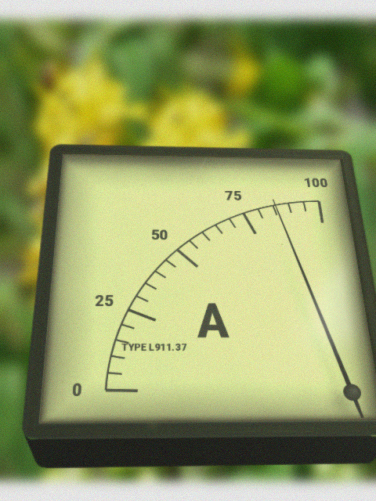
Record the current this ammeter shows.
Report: 85 A
